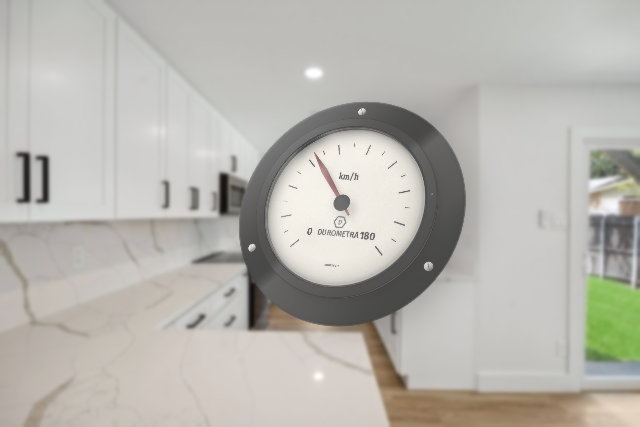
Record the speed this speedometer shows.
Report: 65 km/h
